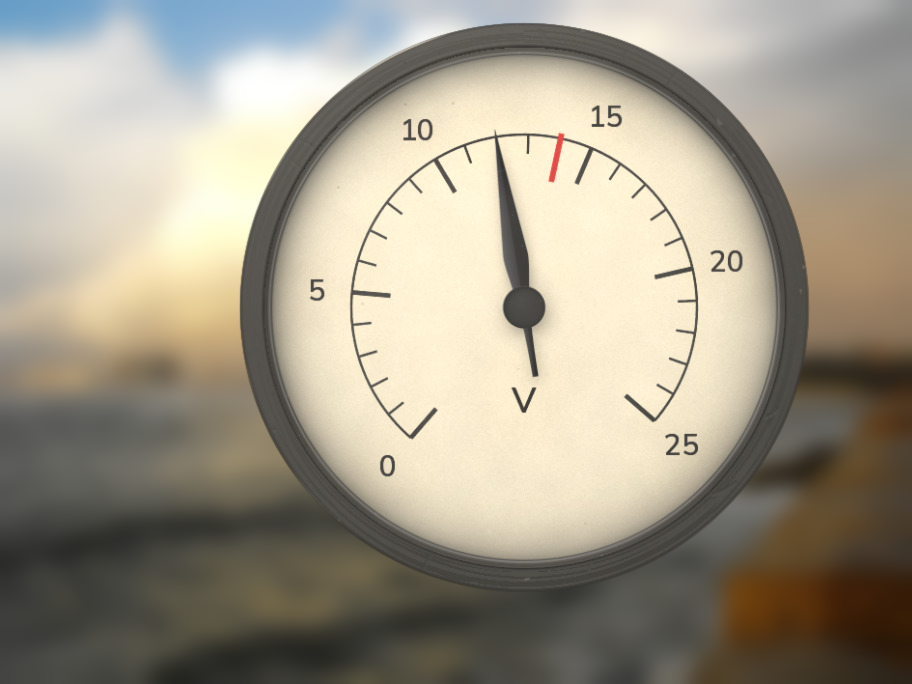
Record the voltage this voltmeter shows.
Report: 12 V
